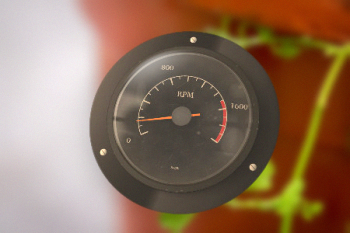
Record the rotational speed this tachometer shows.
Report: 150 rpm
